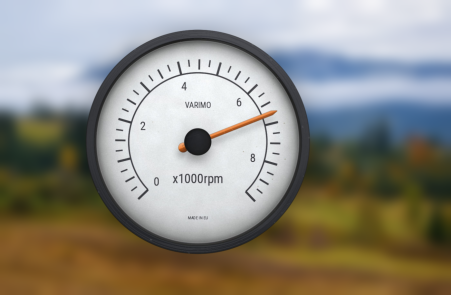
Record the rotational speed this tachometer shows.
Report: 6750 rpm
